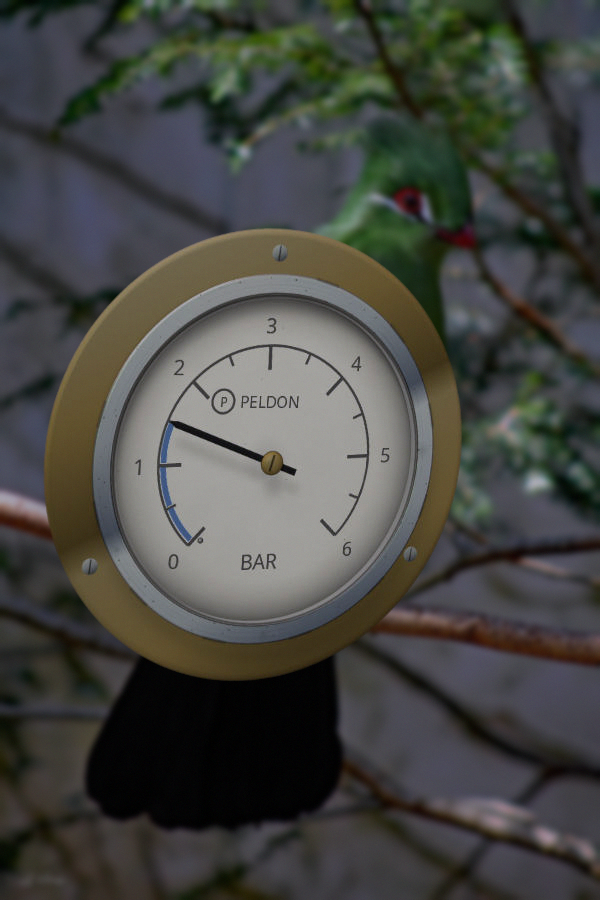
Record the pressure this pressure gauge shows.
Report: 1.5 bar
